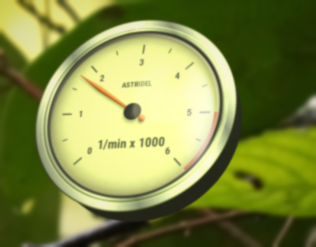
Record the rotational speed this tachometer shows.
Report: 1750 rpm
